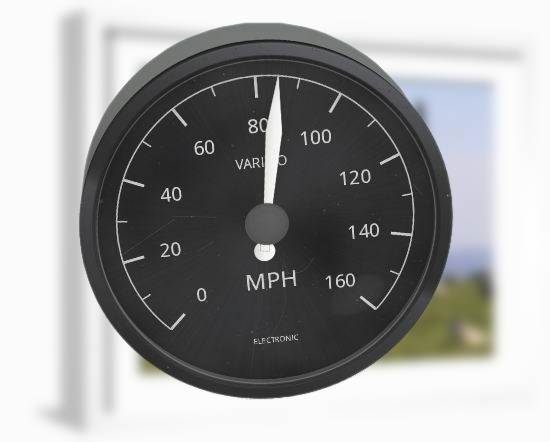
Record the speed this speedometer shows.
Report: 85 mph
